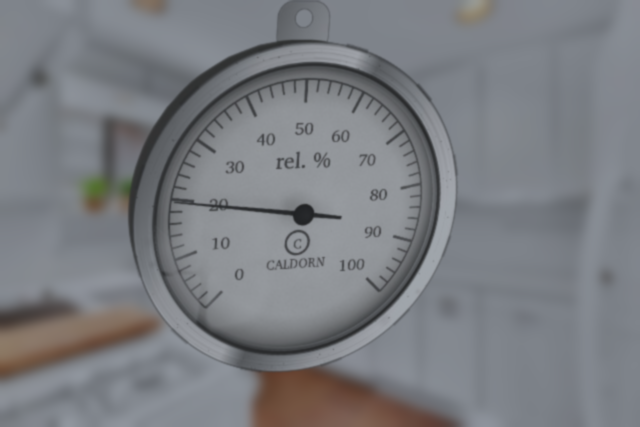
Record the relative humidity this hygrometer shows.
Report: 20 %
